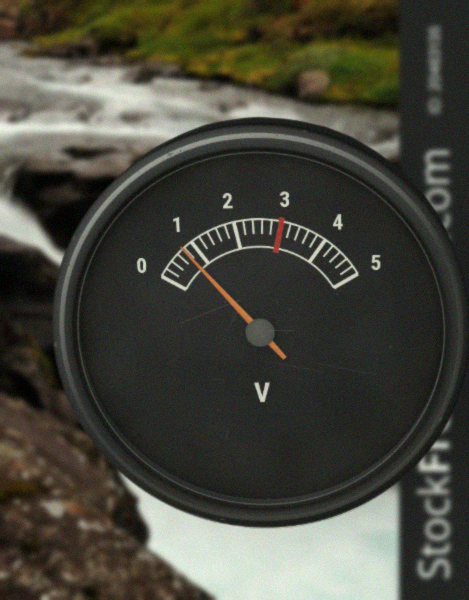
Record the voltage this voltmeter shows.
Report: 0.8 V
